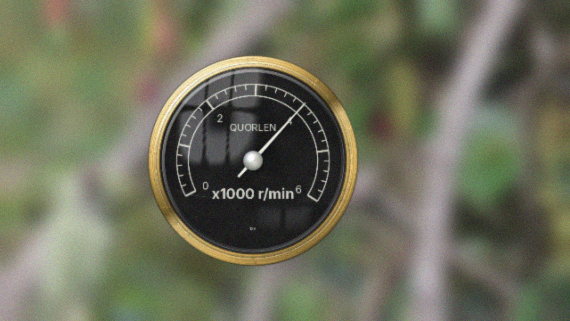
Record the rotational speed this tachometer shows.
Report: 4000 rpm
